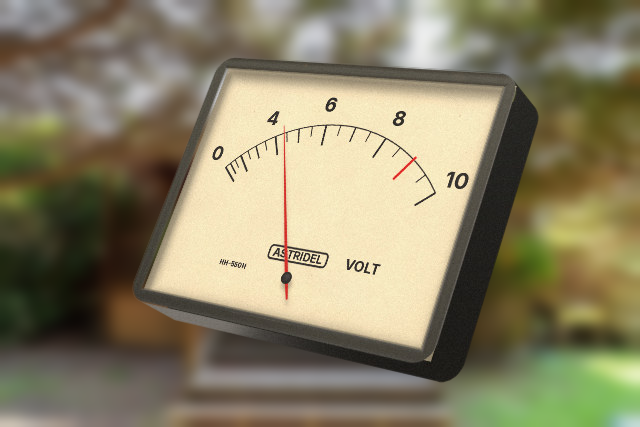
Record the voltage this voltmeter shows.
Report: 4.5 V
